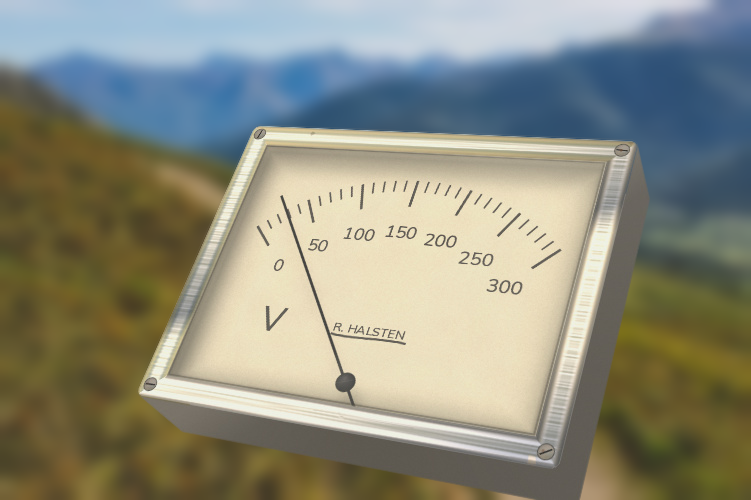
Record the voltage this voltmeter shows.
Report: 30 V
